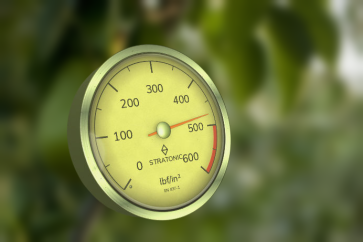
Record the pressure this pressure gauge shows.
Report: 475 psi
